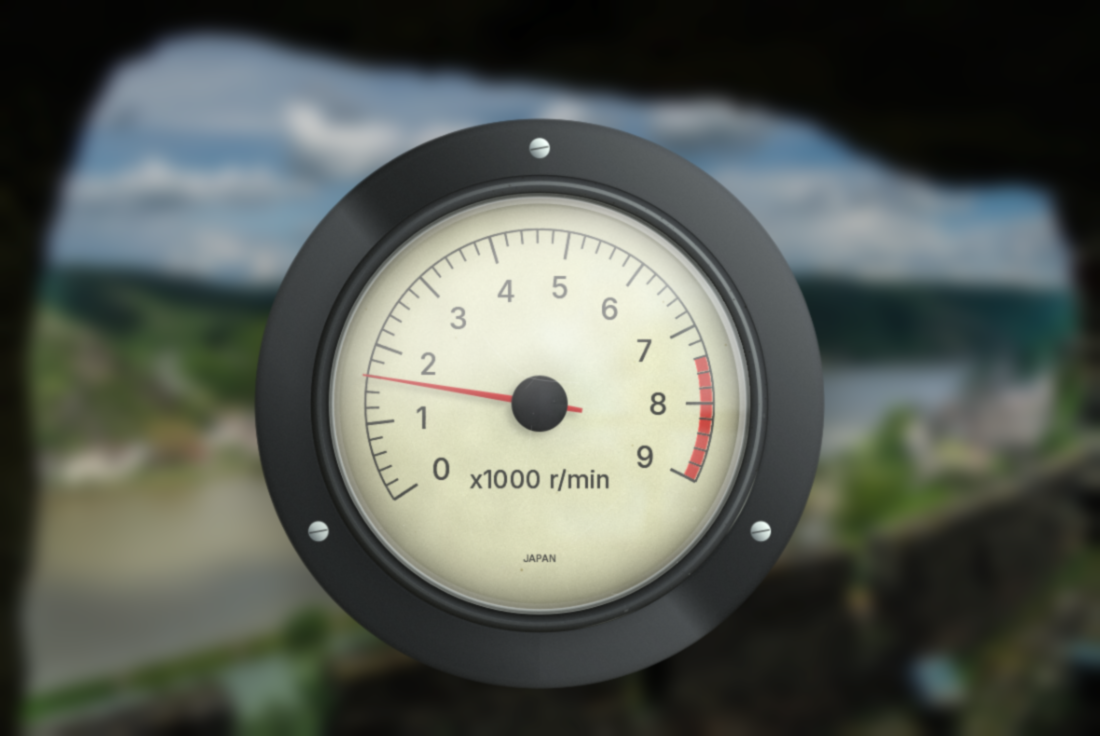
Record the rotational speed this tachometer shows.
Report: 1600 rpm
